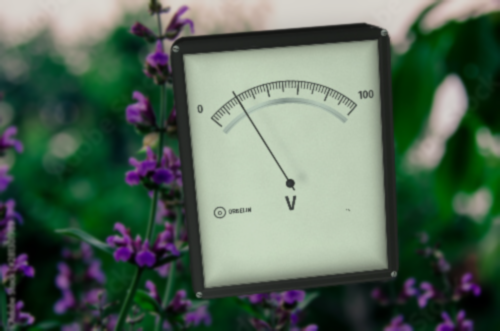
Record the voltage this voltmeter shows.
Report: 20 V
